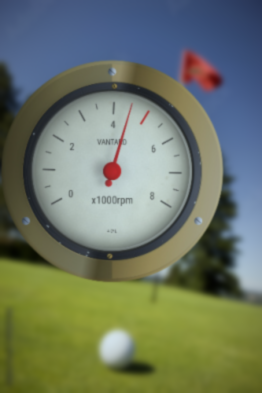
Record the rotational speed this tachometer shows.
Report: 4500 rpm
